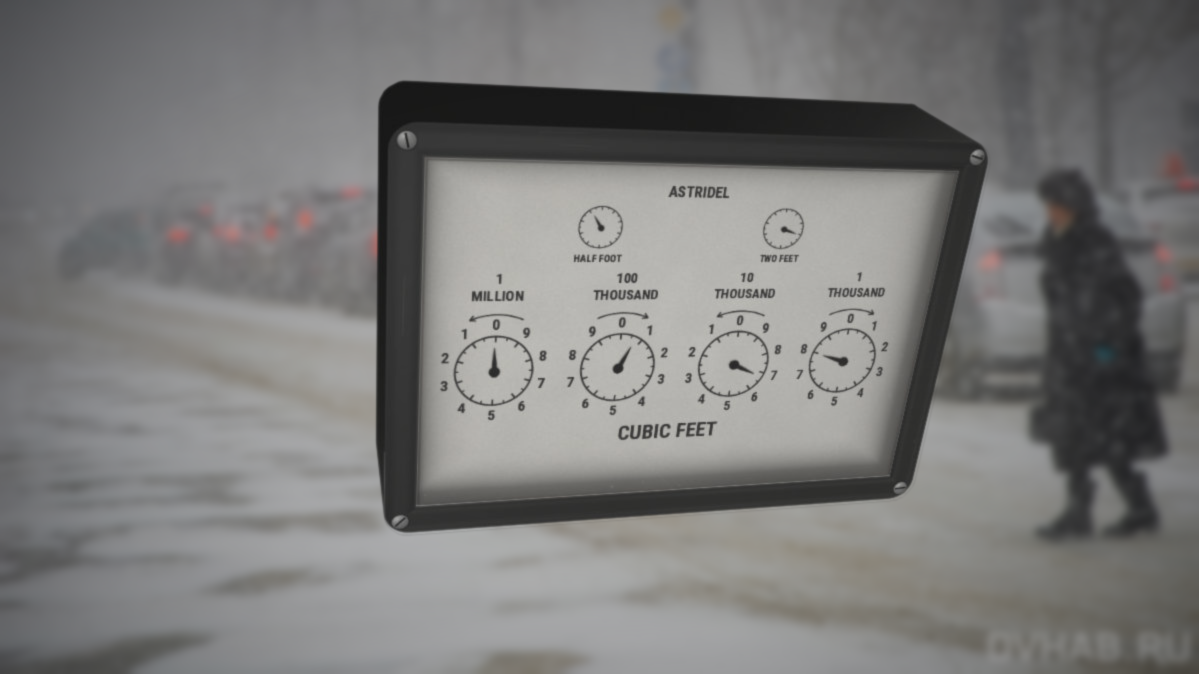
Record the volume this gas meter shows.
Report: 6800 ft³
